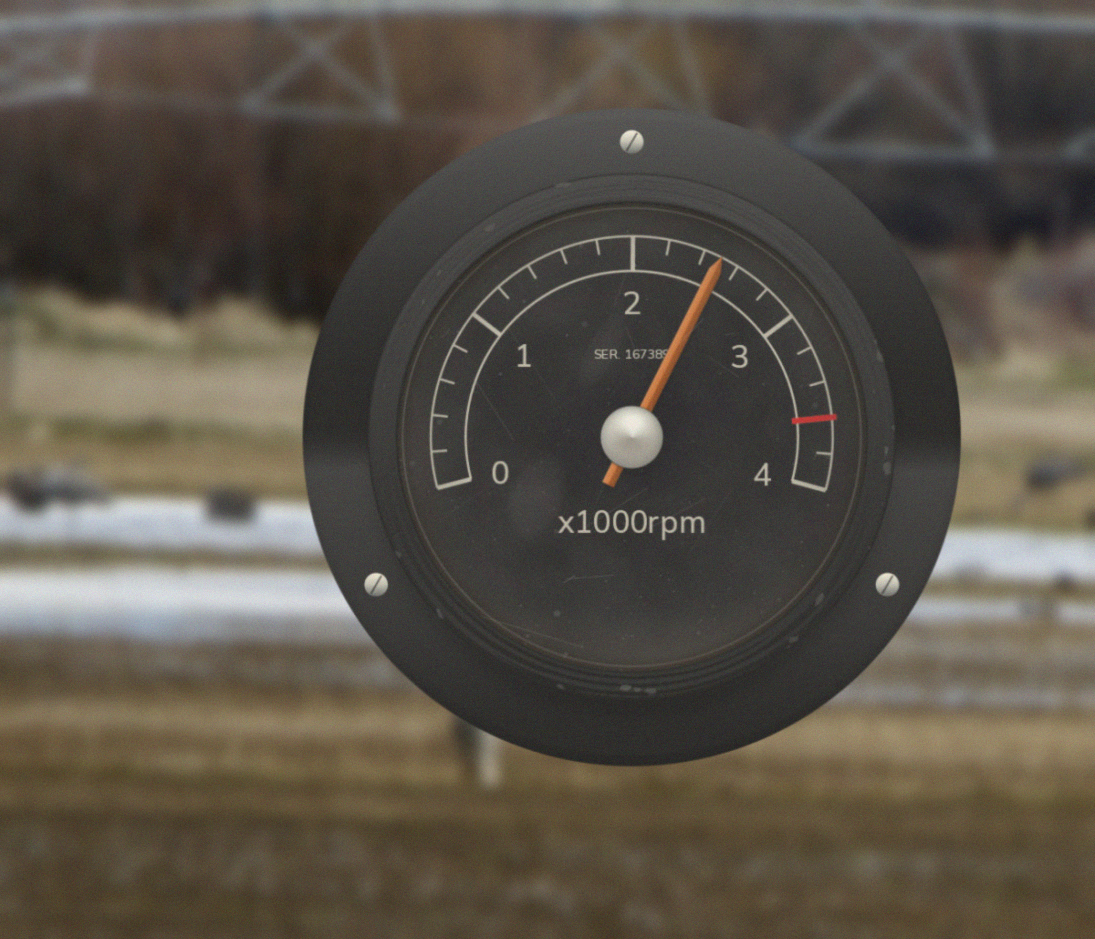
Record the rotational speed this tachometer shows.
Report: 2500 rpm
